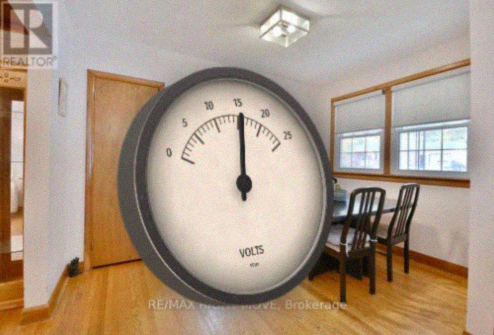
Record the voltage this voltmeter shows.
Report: 15 V
